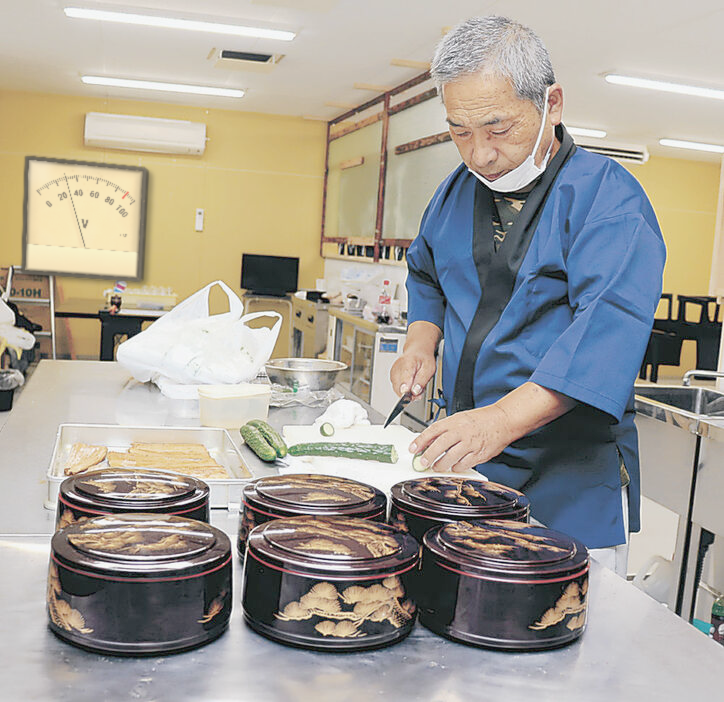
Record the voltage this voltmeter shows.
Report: 30 V
